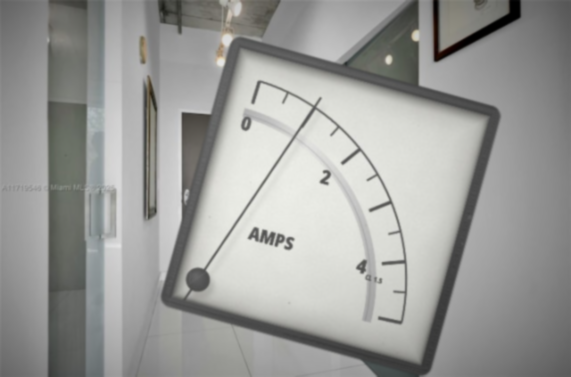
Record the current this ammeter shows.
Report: 1 A
